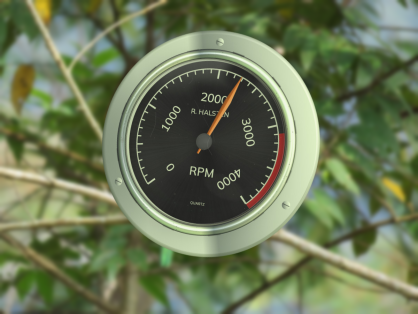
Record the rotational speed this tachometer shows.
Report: 2300 rpm
